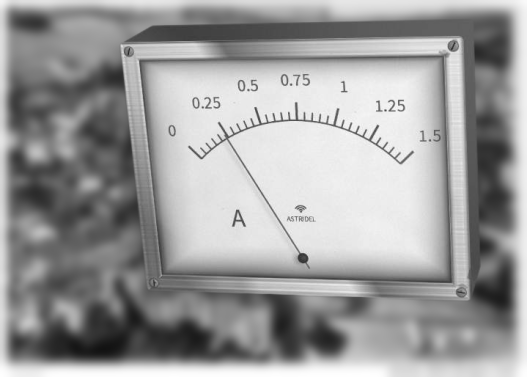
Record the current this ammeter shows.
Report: 0.25 A
